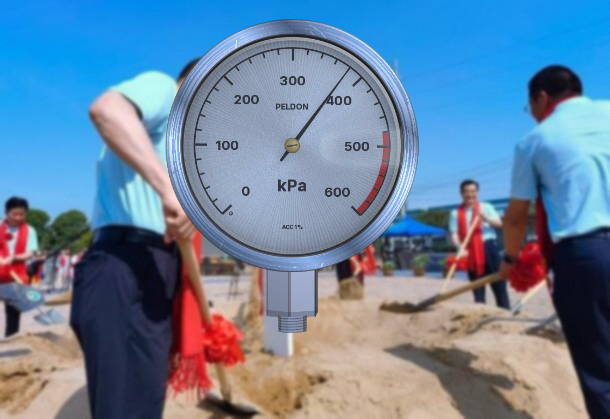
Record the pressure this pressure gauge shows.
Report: 380 kPa
